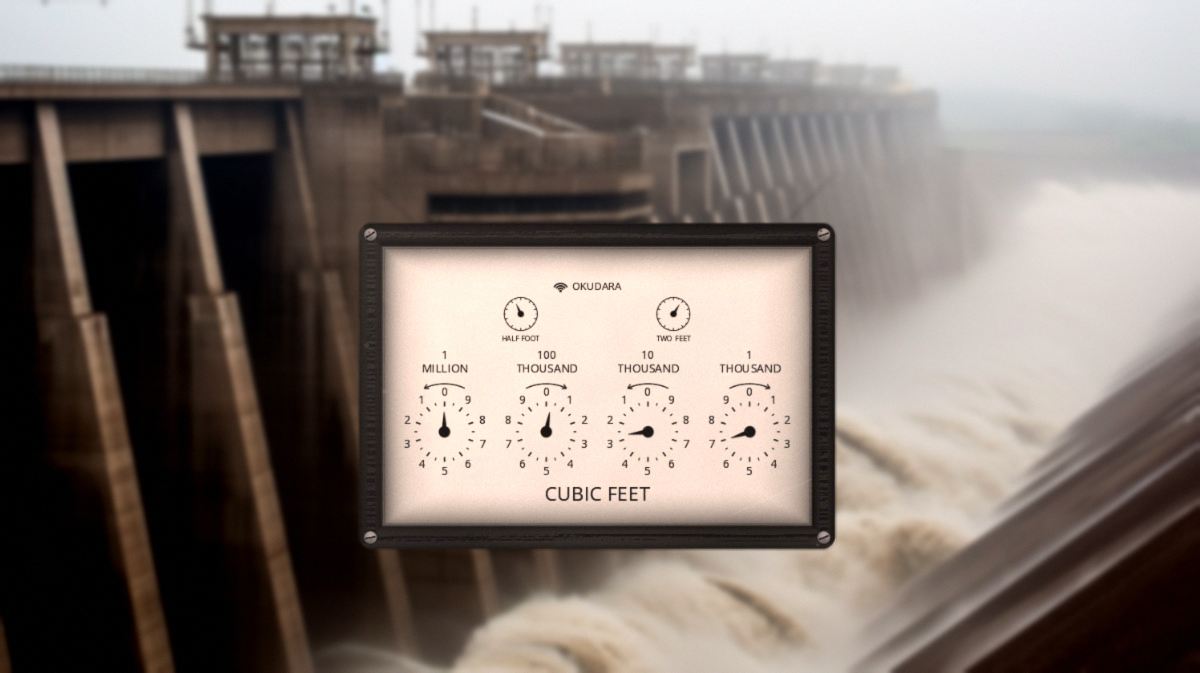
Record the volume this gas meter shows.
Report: 2700 ft³
